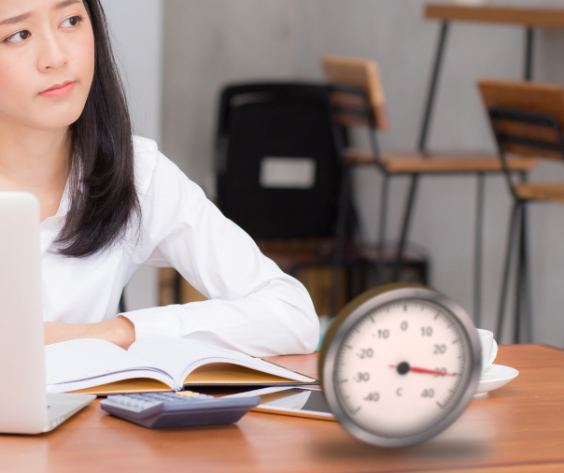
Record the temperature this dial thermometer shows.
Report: 30 °C
